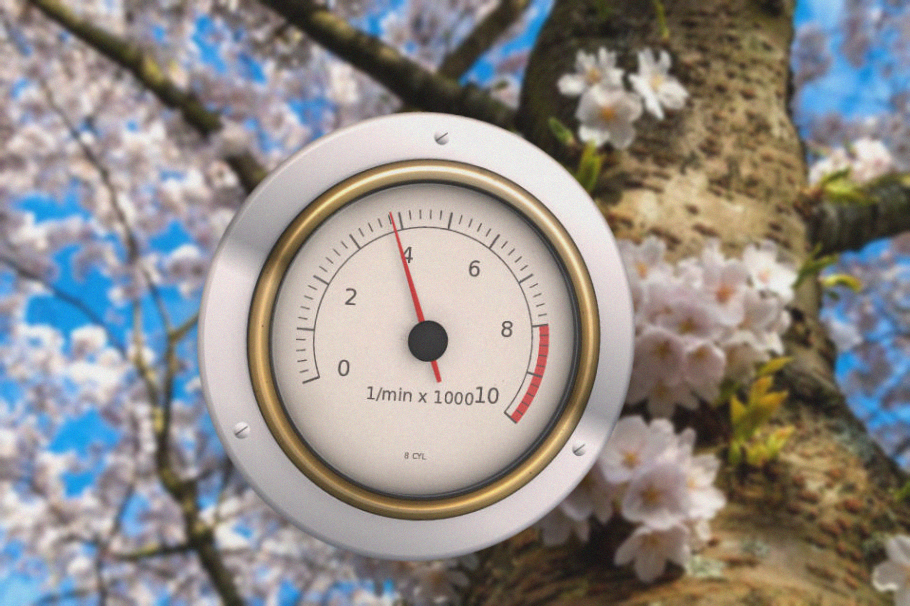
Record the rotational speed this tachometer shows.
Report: 3800 rpm
